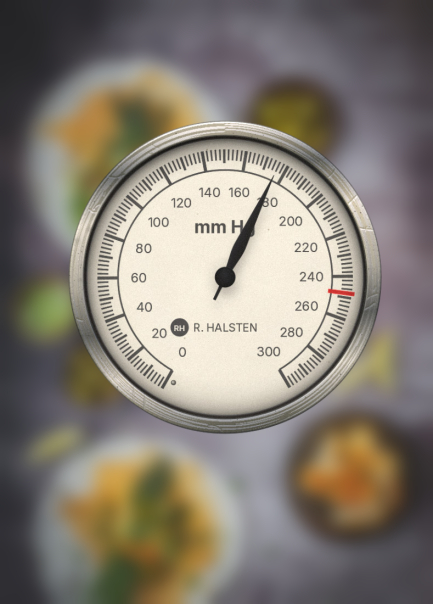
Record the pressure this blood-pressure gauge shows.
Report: 176 mmHg
